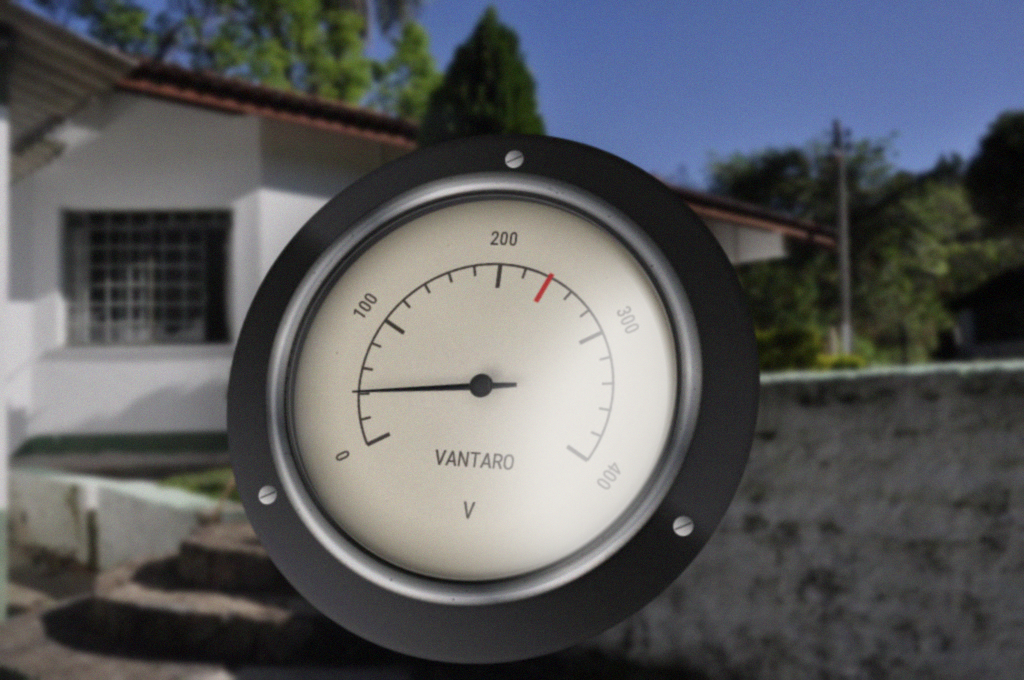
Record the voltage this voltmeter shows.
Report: 40 V
